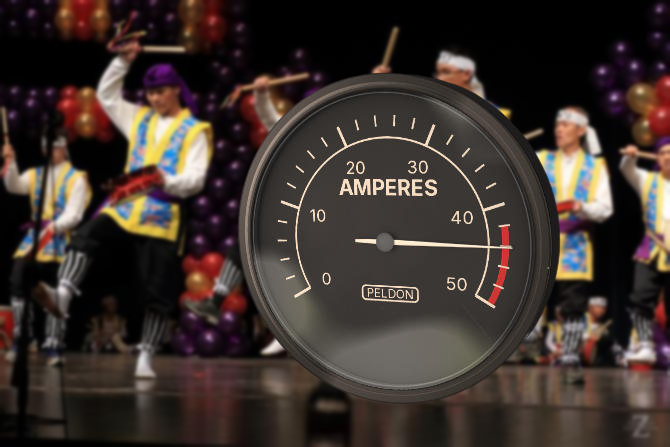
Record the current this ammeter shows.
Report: 44 A
